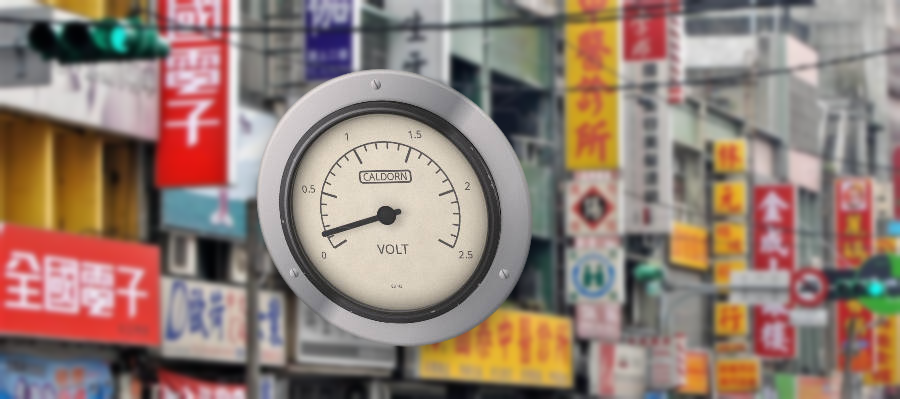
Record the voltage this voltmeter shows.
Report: 0.15 V
